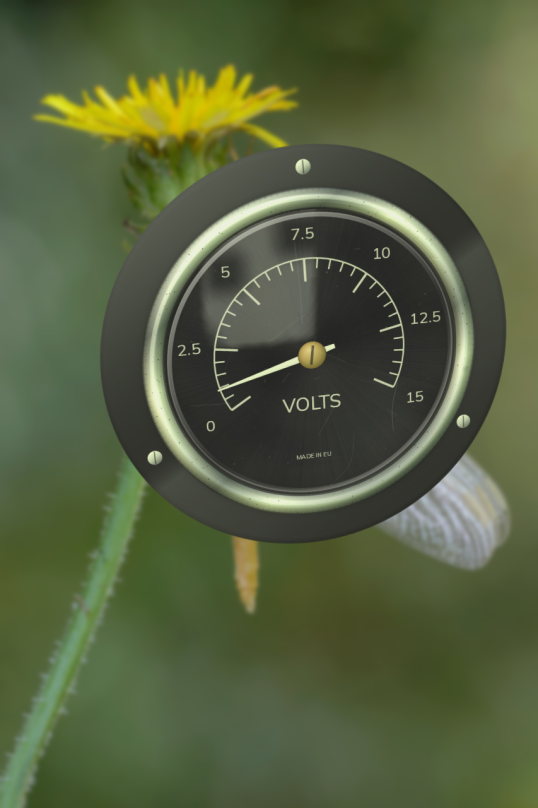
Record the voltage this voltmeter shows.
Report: 1 V
